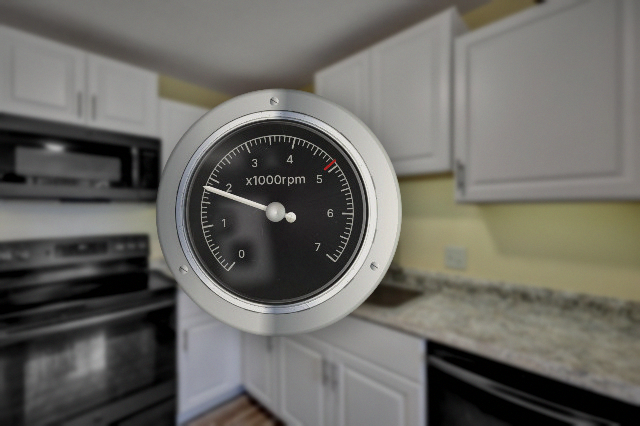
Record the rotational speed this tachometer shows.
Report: 1800 rpm
